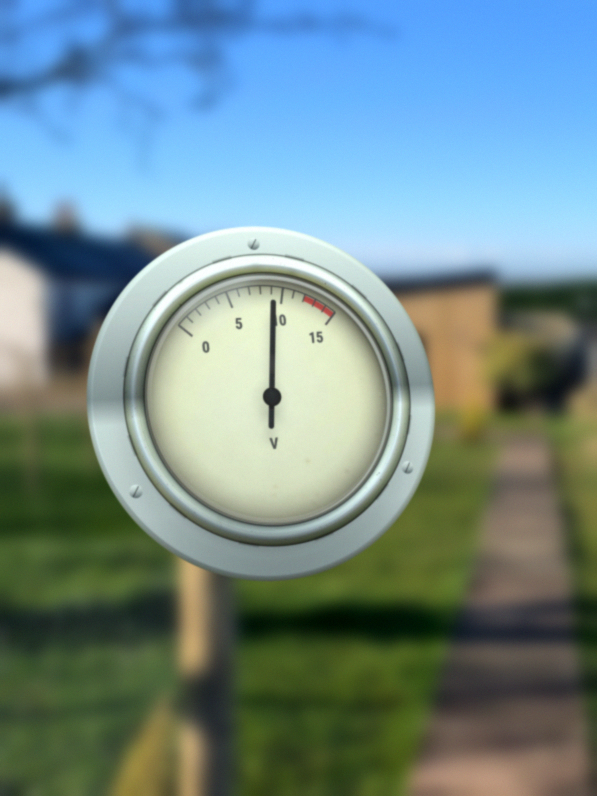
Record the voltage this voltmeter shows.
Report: 9 V
